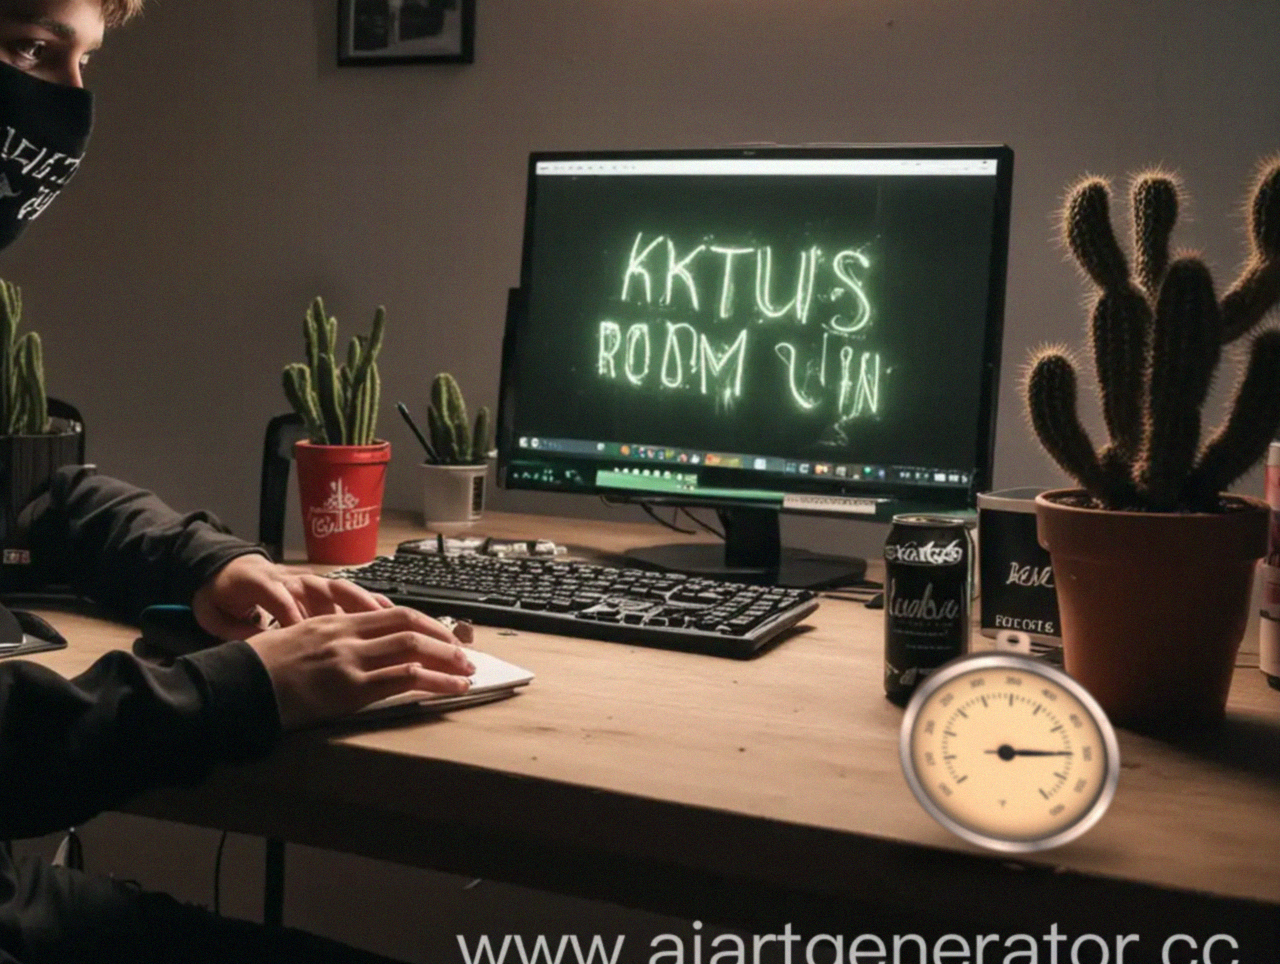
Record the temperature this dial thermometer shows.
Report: 500 °F
